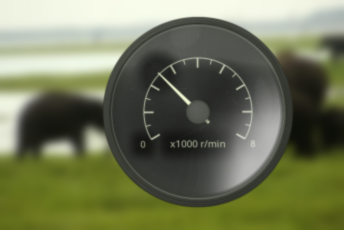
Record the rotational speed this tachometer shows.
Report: 2500 rpm
